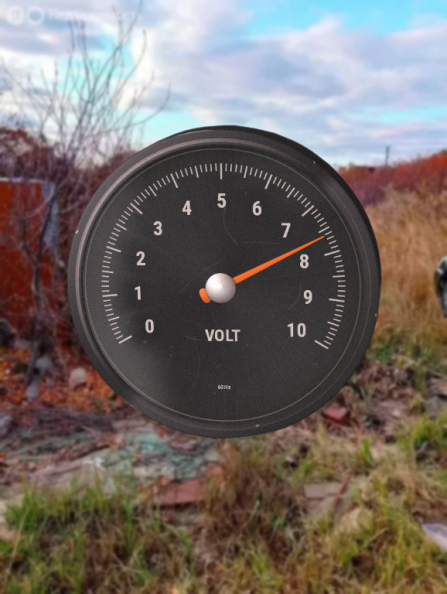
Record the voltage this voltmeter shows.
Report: 7.6 V
